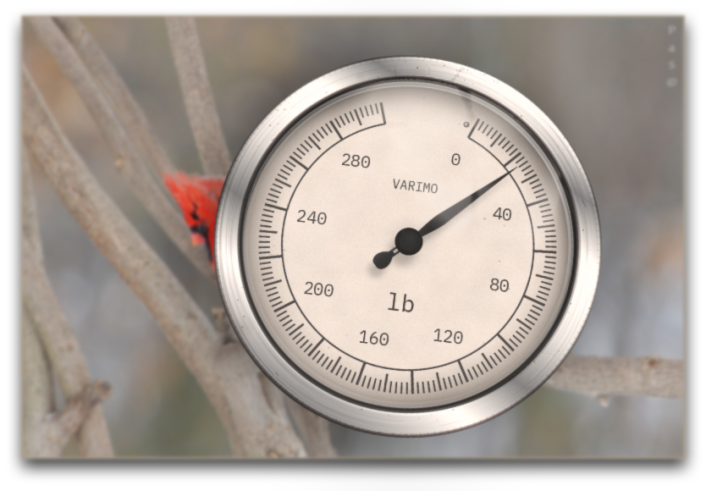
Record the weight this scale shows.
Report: 24 lb
